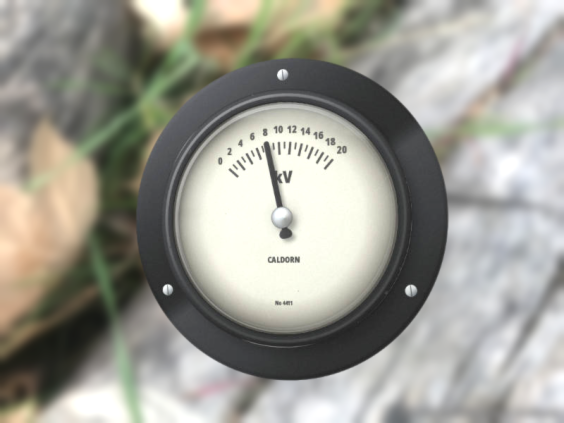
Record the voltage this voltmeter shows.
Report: 8 kV
